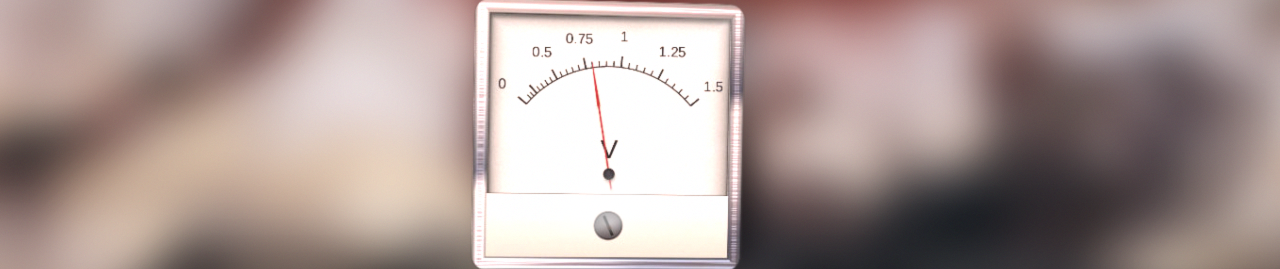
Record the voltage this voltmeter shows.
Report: 0.8 V
